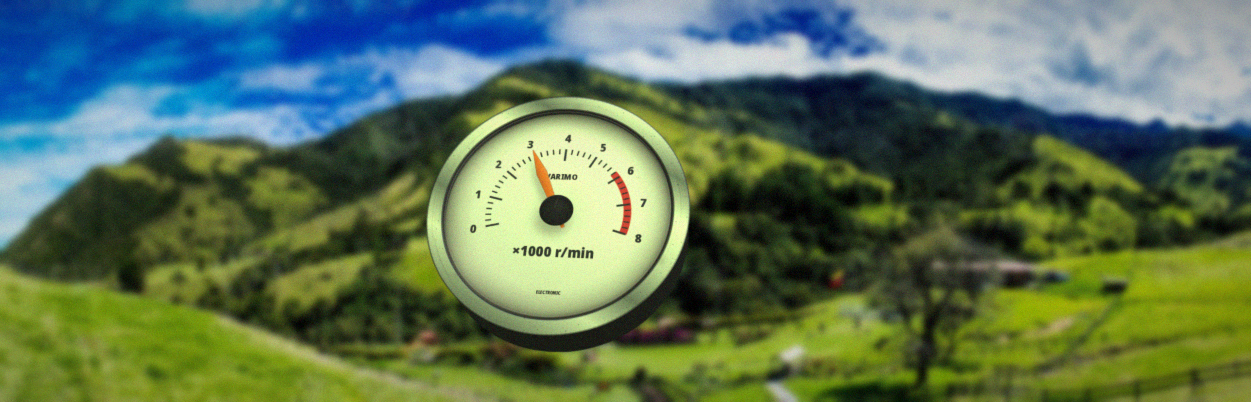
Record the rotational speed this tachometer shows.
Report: 3000 rpm
